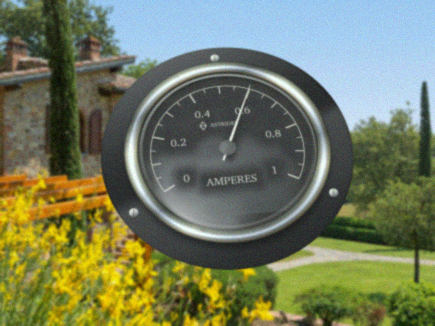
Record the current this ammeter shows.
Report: 0.6 A
